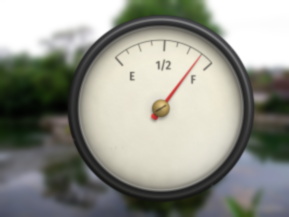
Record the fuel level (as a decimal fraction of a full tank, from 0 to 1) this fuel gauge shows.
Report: 0.875
